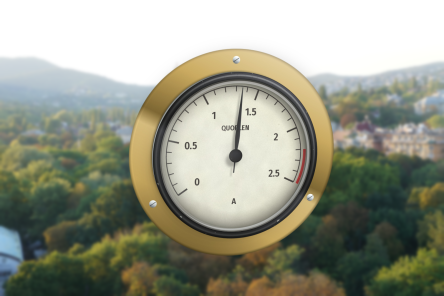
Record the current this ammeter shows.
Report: 1.35 A
